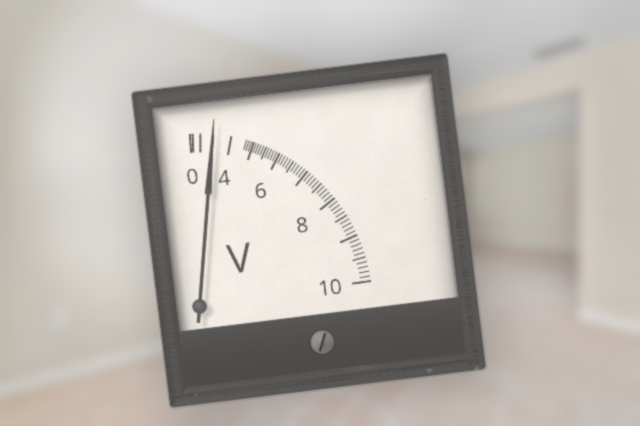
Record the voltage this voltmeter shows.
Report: 3 V
